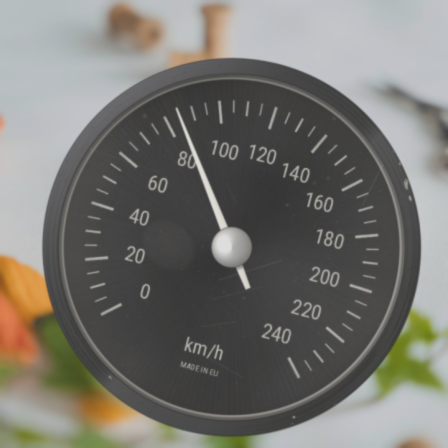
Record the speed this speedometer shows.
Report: 85 km/h
